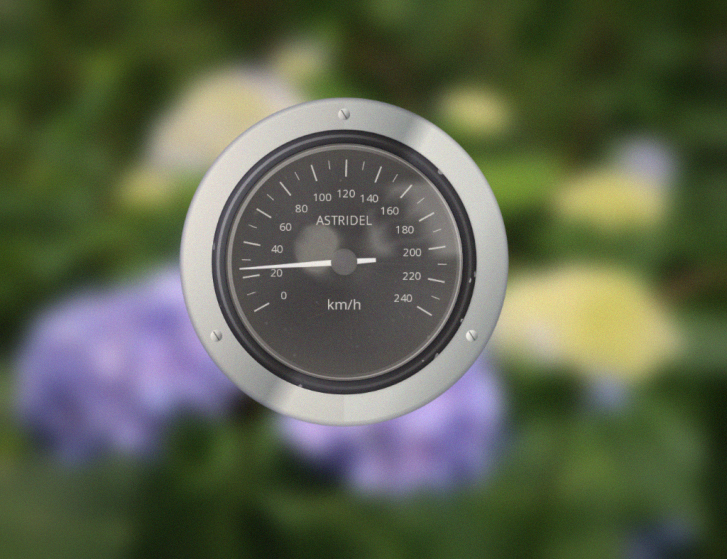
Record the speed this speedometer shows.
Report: 25 km/h
